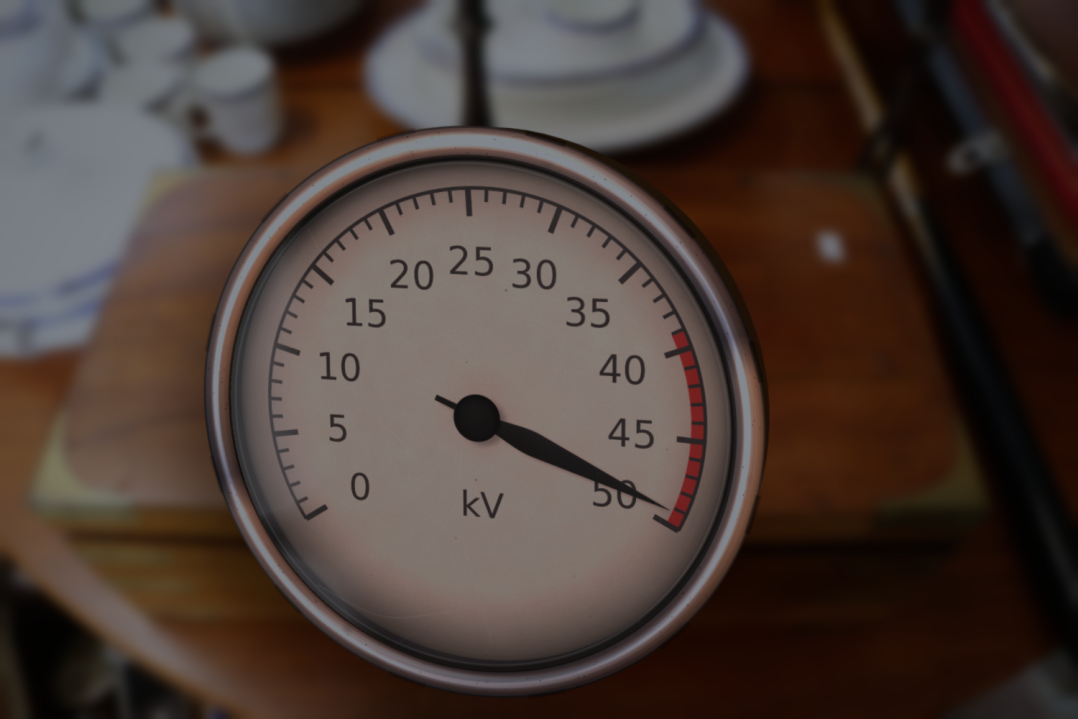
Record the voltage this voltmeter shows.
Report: 49 kV
